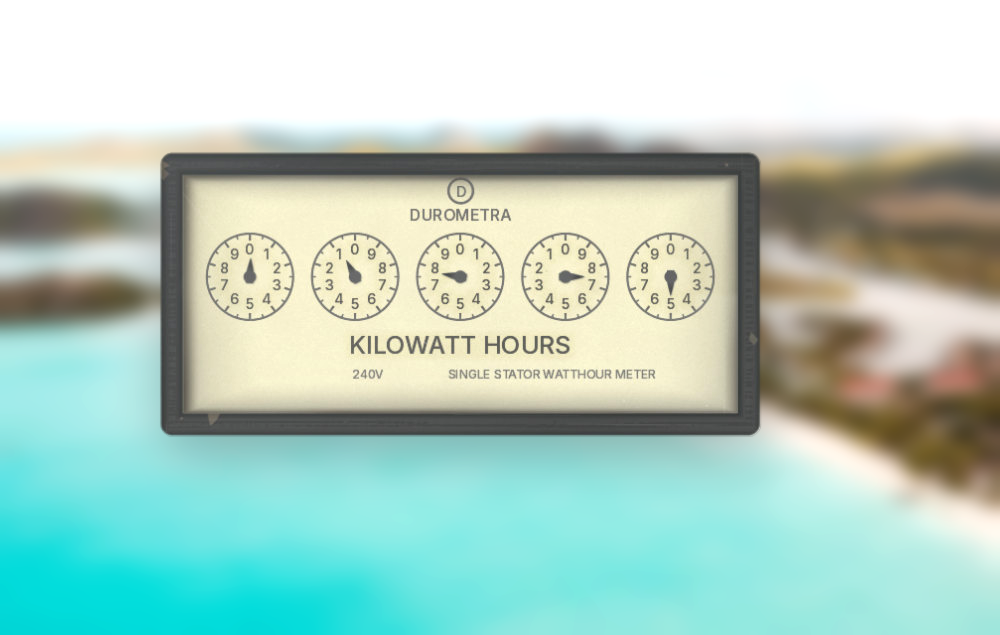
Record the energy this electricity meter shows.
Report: 775 kWh
